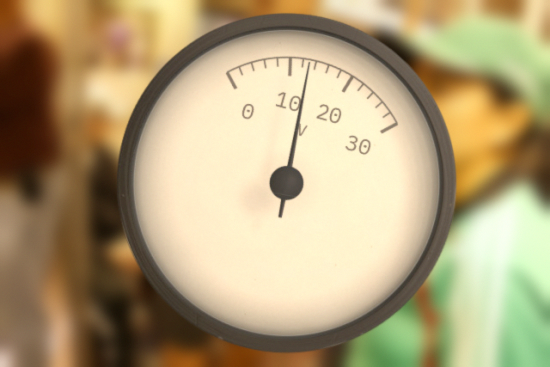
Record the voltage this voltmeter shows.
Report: 13 V
